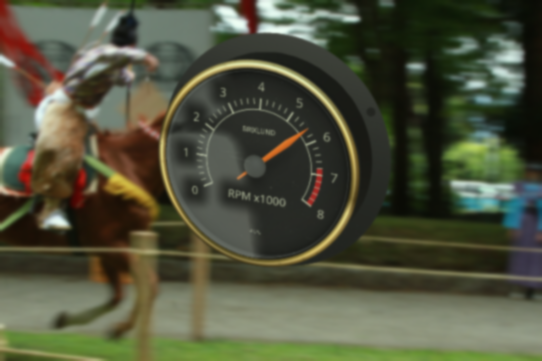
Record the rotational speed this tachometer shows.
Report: 5600 rpm
